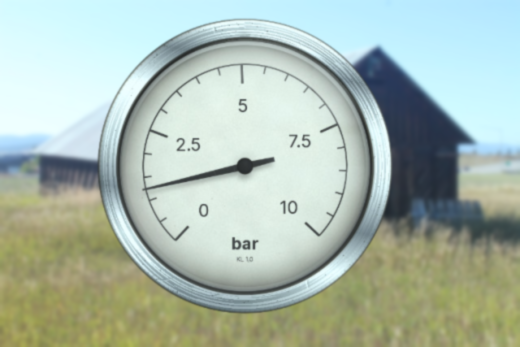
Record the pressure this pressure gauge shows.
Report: 1.25 bar
